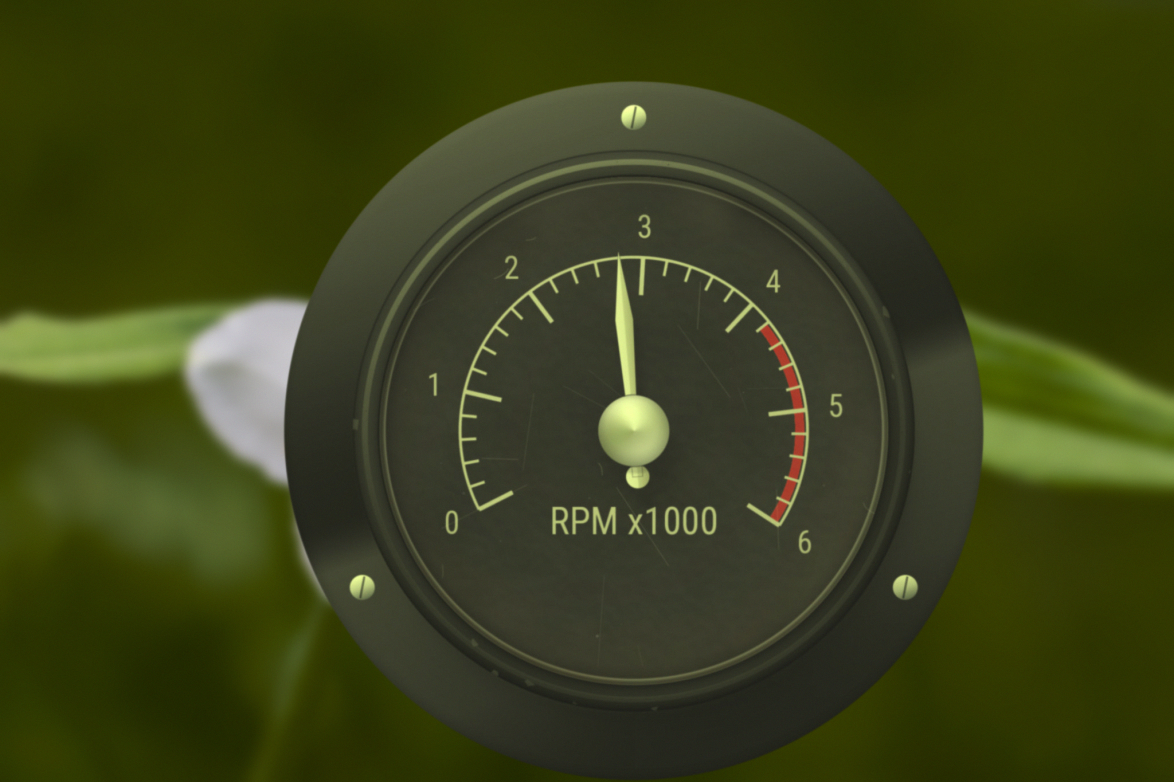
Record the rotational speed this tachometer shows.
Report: 2800 rpm
